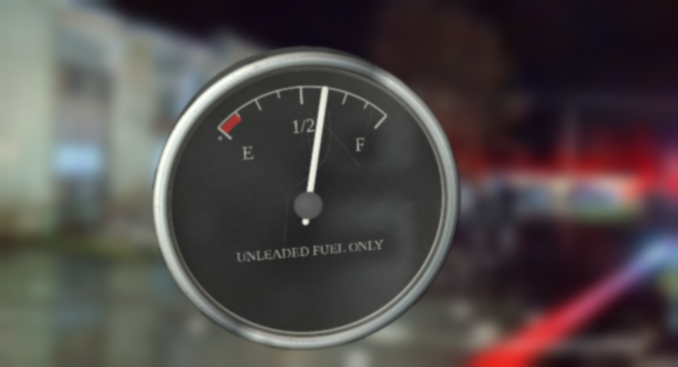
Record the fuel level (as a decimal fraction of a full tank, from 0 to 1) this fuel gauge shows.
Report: 0.625
